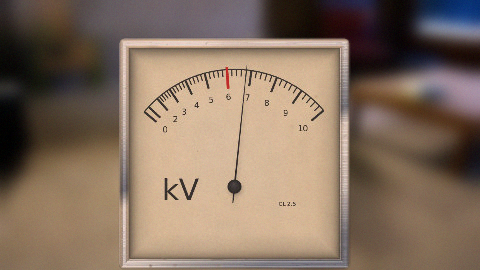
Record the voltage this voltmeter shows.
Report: 6.8 kV
